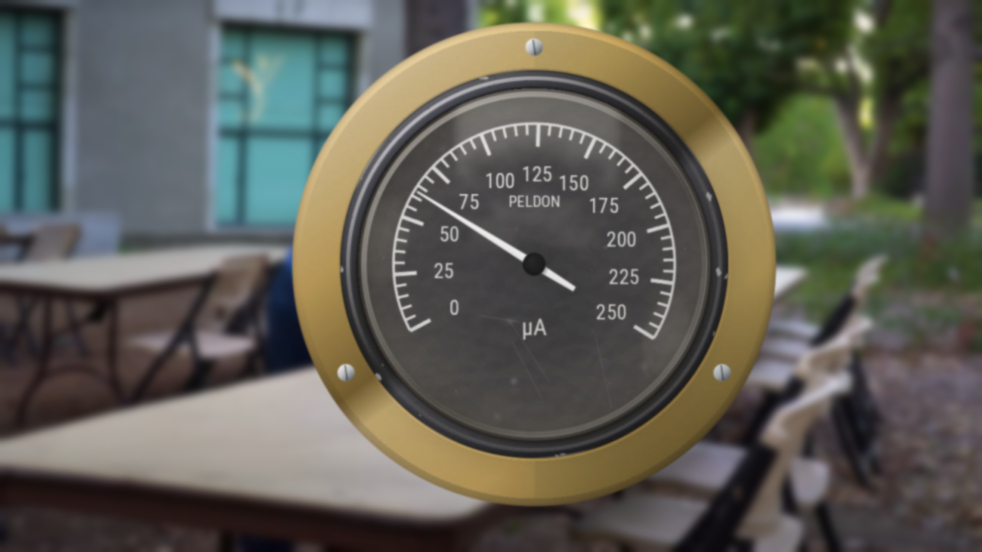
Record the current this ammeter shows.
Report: 62.5 µA
